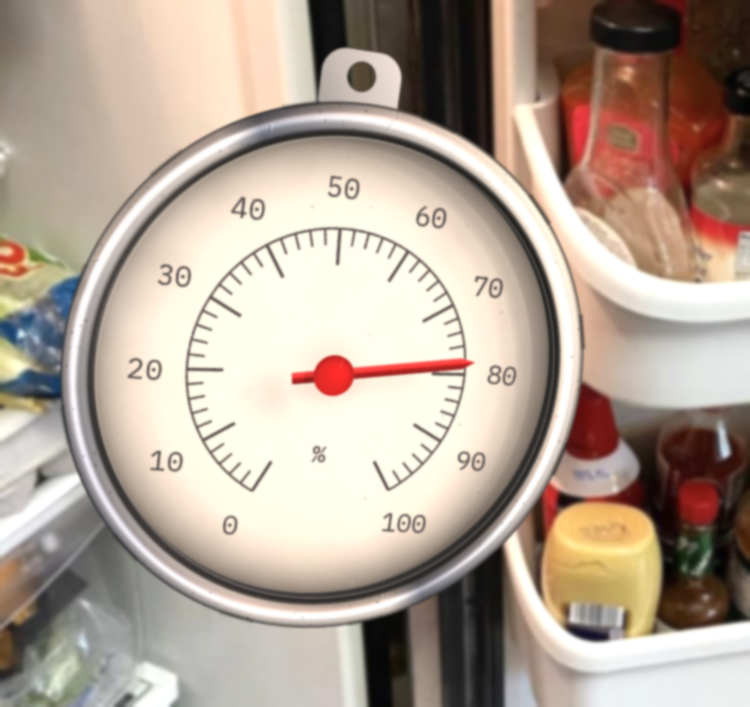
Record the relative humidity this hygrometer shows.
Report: 78 %
